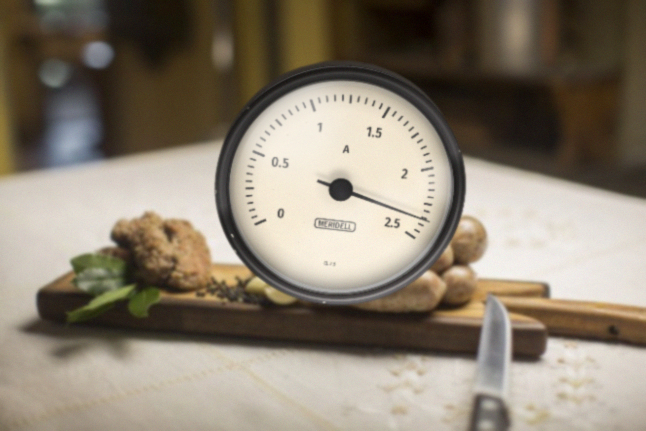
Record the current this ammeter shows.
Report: 2.35 A
